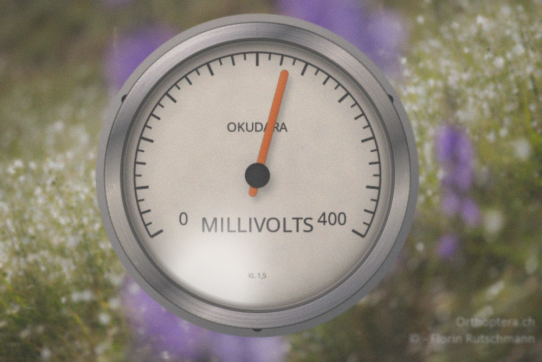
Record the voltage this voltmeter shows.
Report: 225 mV
